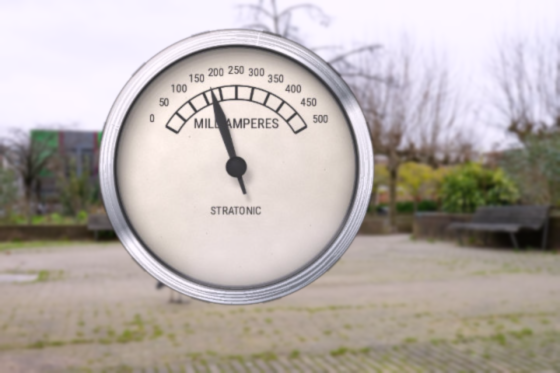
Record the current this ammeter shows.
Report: 175 mA
